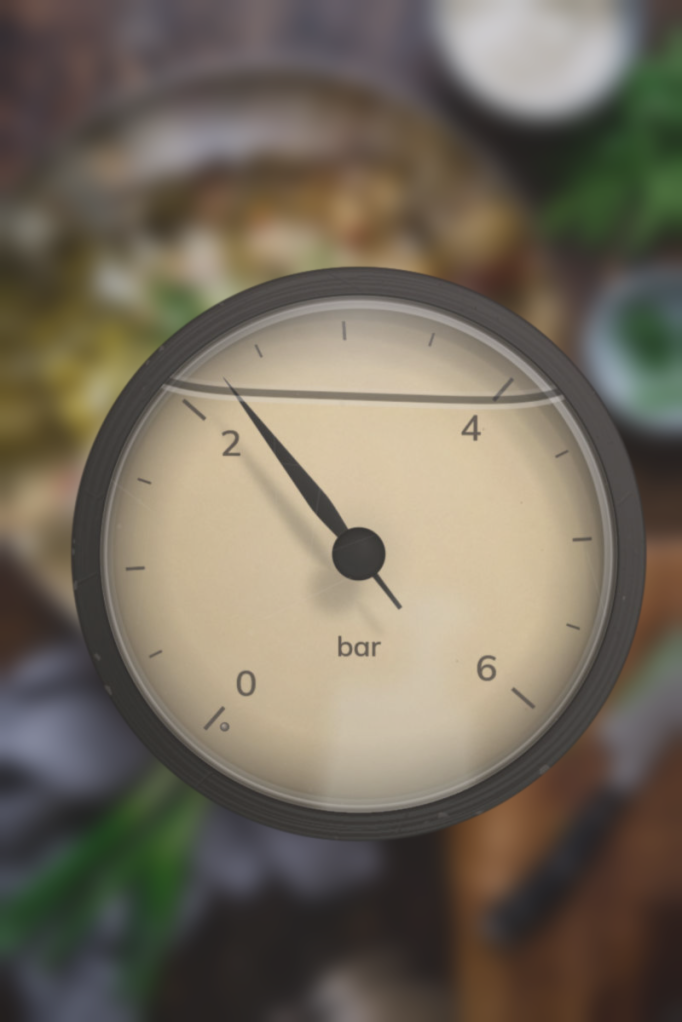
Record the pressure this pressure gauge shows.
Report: 2.25 bar
